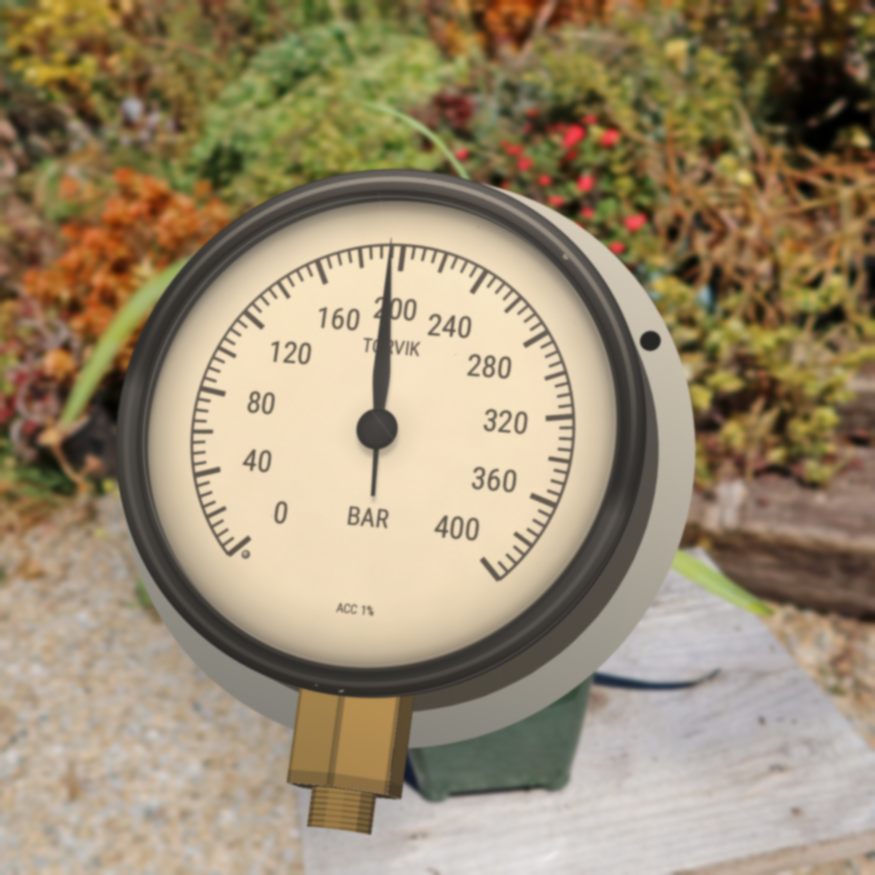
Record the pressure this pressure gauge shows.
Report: 195 bar
